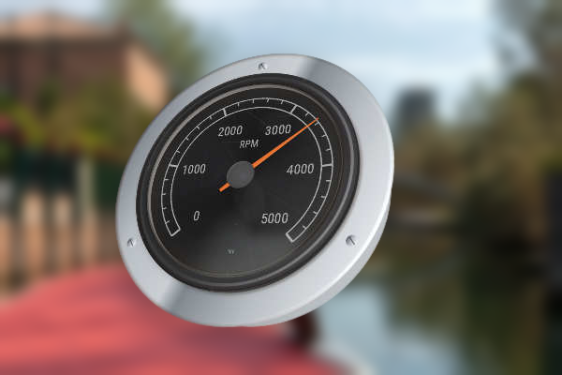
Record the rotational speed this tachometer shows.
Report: 3400 rpm
